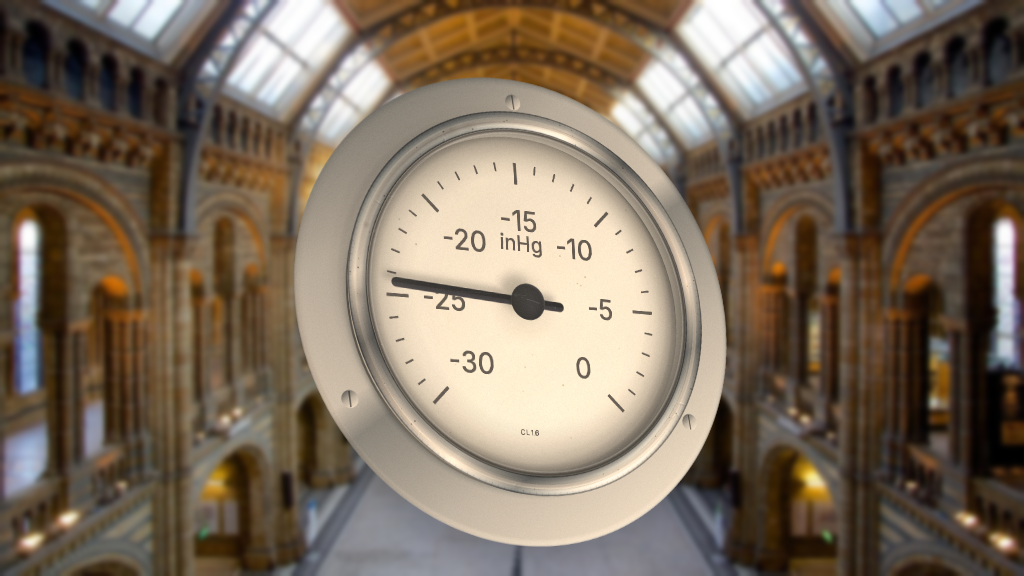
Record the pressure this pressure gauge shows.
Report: -24.5 inHg
